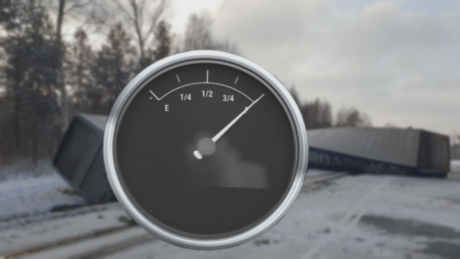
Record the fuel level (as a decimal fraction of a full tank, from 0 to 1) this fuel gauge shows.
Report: 1
